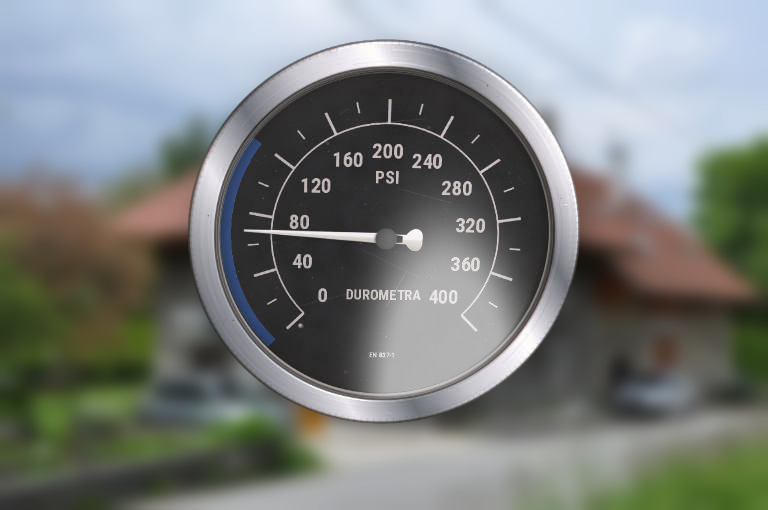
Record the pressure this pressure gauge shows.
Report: 70 psi
